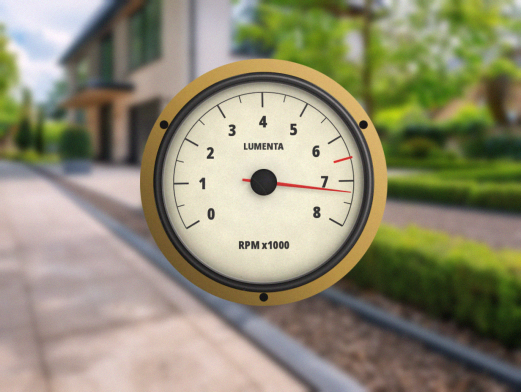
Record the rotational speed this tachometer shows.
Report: 7250 rpm
